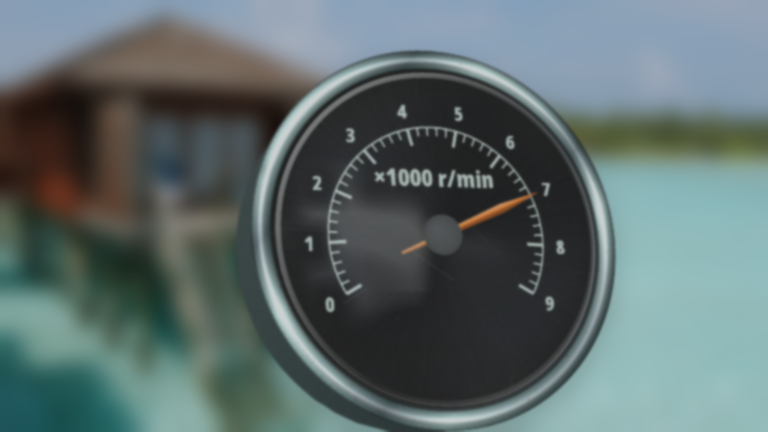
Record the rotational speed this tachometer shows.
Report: 7000 rpm
